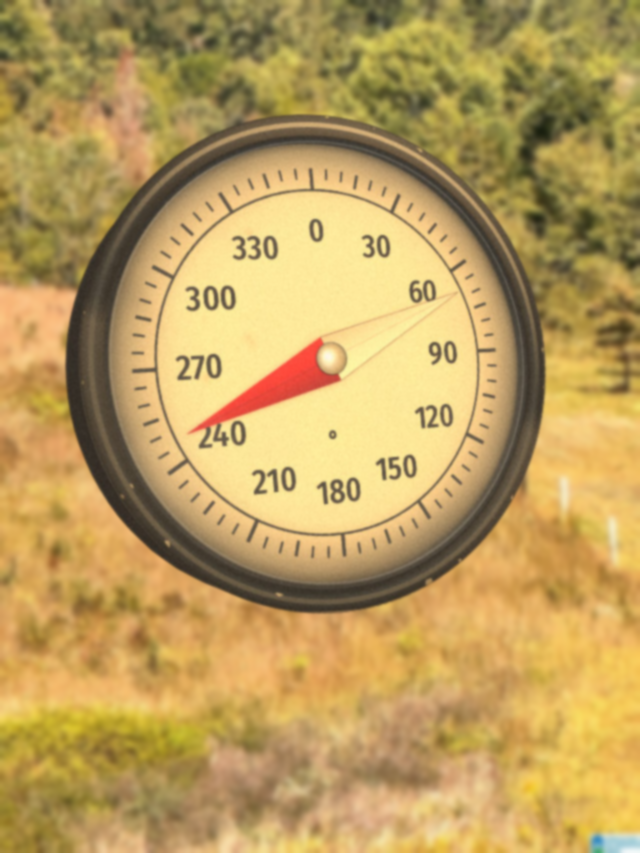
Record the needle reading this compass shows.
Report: 247.5 °
